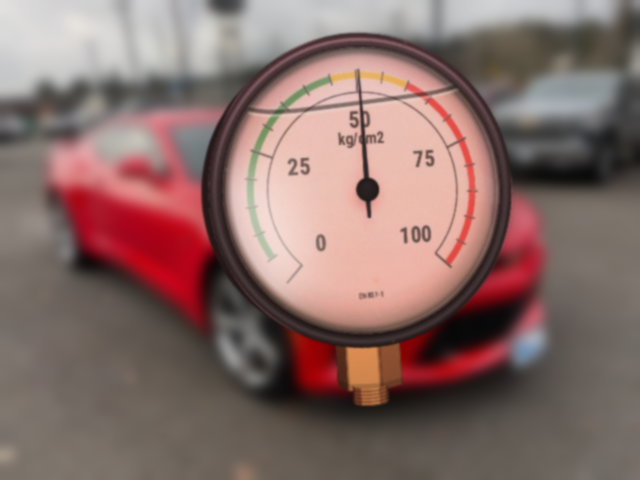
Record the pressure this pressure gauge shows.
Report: 50 kg/cm²
